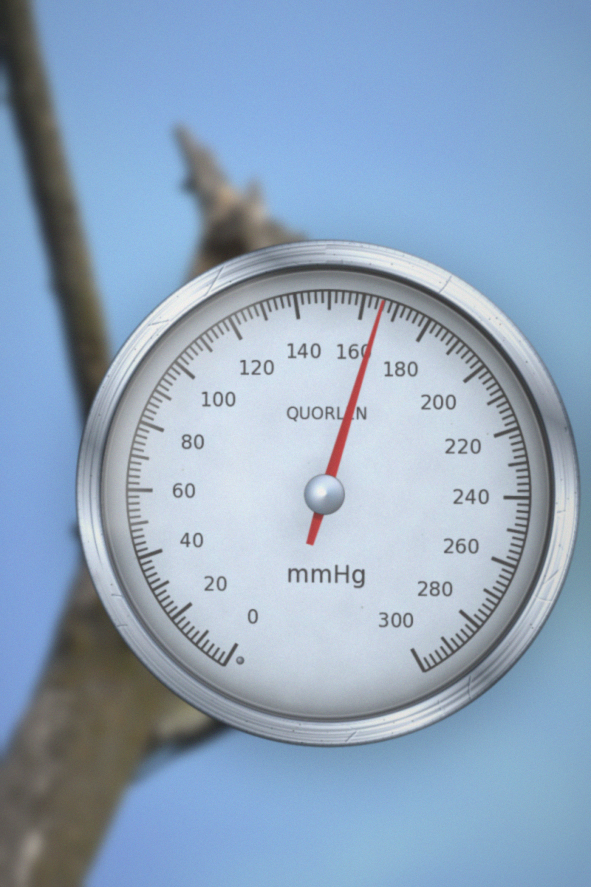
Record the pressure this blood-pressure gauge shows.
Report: 166 mmHg
